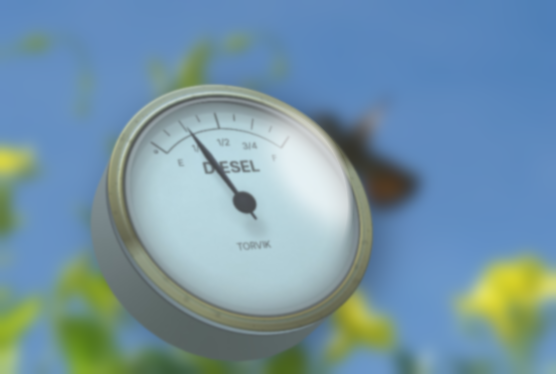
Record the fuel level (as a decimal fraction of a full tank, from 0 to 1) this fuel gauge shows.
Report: 0.25
